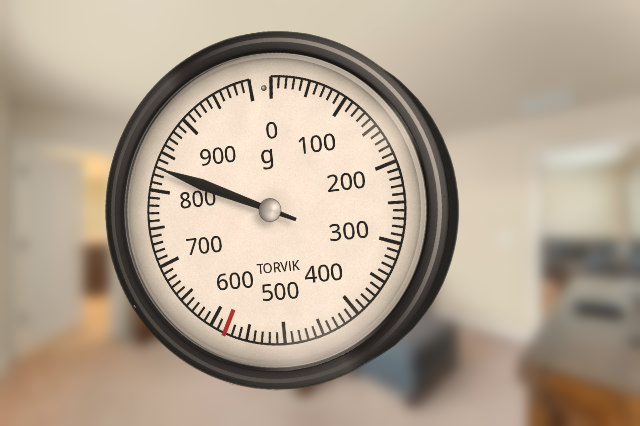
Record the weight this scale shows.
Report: 830 g
